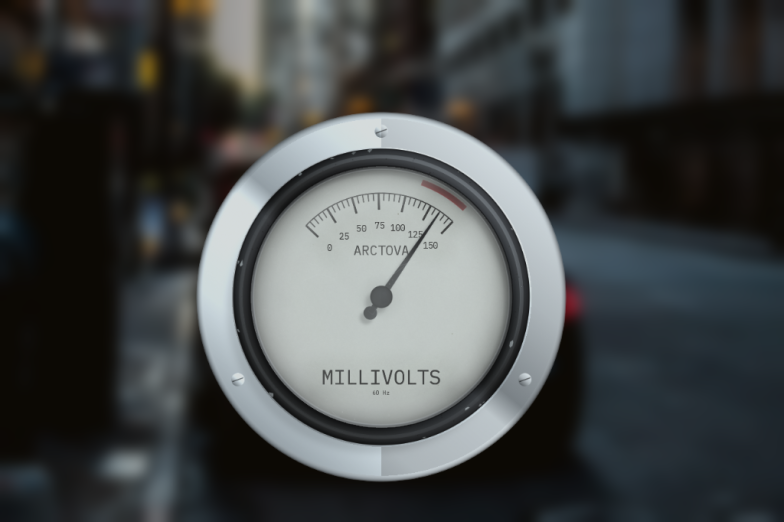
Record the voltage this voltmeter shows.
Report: 135 mV
